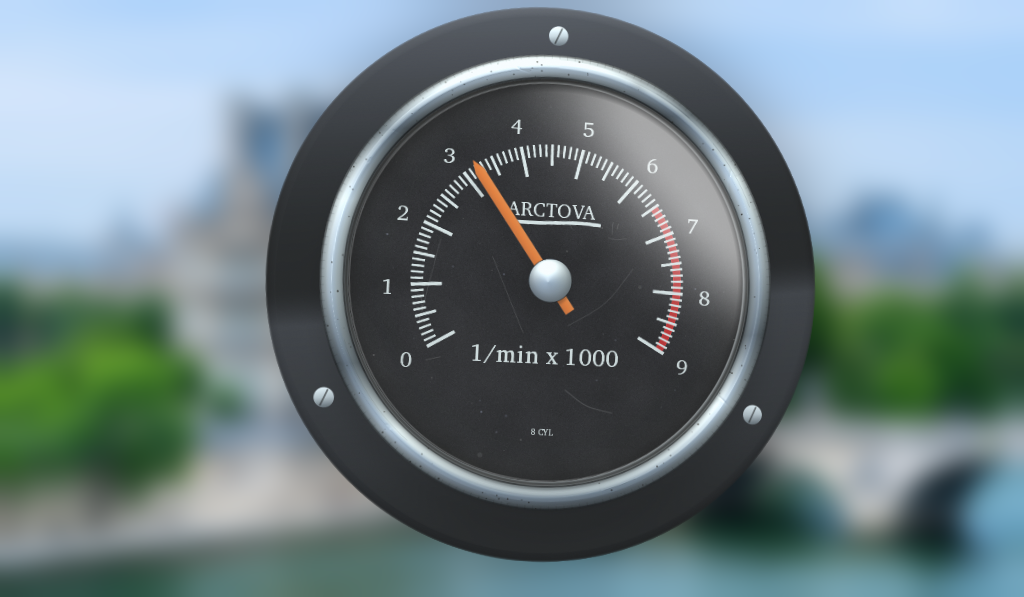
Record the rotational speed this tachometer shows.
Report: 3200 rpm
